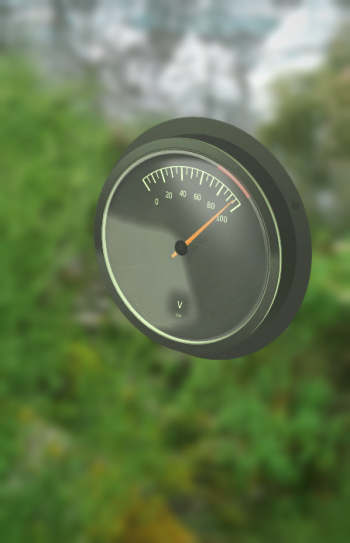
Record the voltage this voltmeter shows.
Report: 95 V
